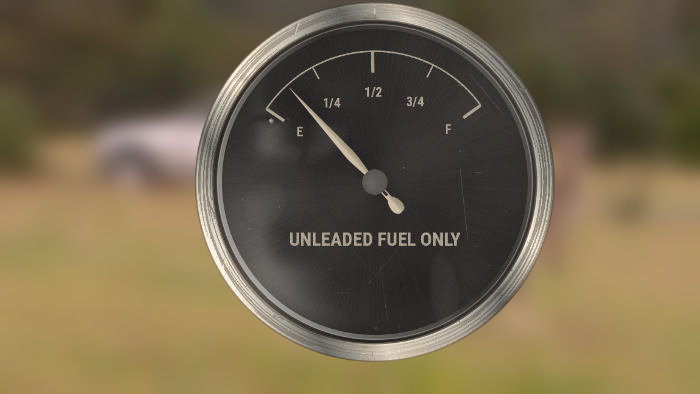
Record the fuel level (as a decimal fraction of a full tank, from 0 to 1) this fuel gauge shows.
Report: 0.125
